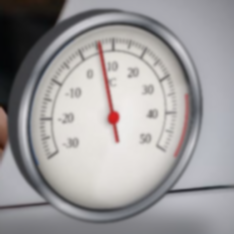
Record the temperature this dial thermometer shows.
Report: 5 °C
